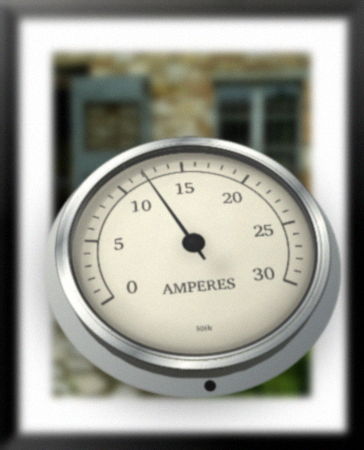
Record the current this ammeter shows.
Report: 12 A
